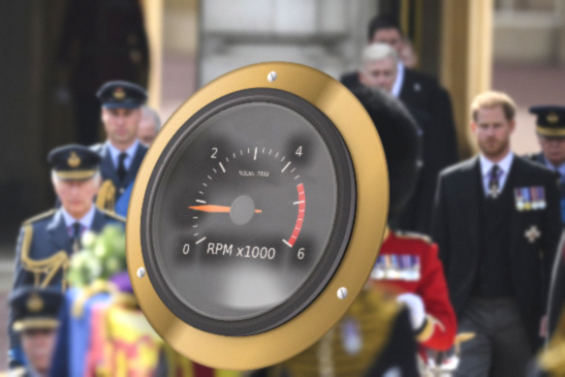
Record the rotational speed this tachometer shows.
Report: 800 rpm
